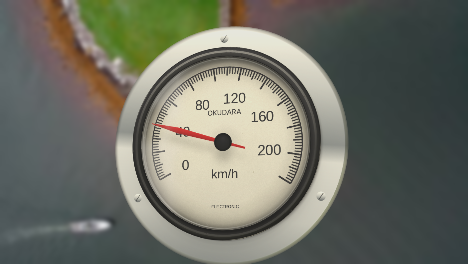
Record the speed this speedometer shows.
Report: 40 km/h
